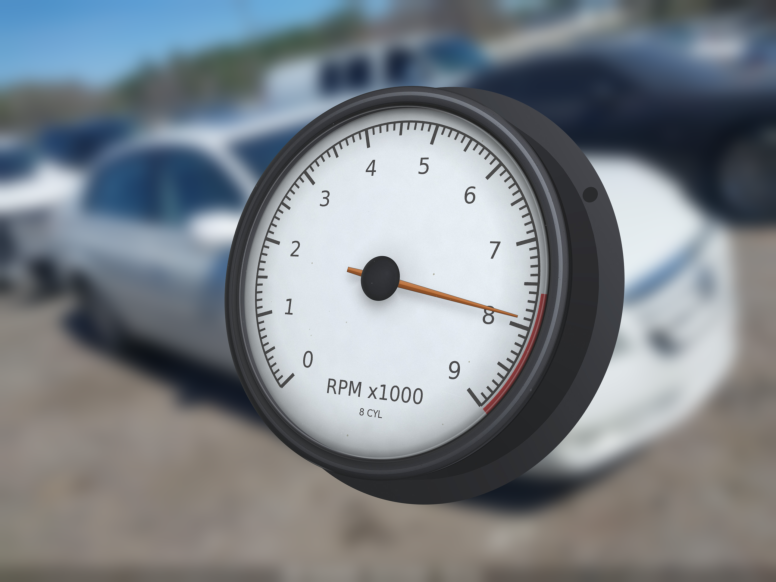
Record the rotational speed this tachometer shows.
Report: 7900 rpm
